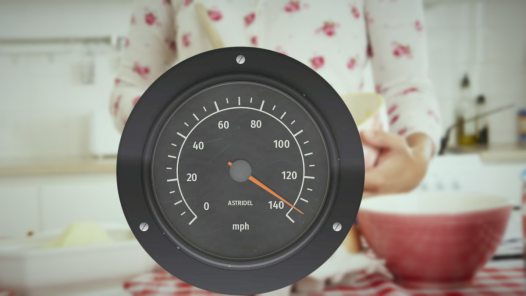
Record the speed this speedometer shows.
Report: 135 mph
